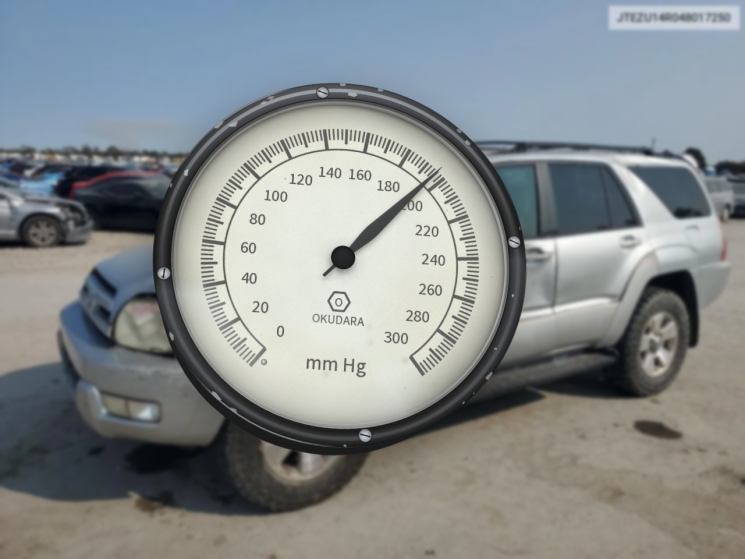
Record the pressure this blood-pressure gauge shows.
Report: 196 mmHg
